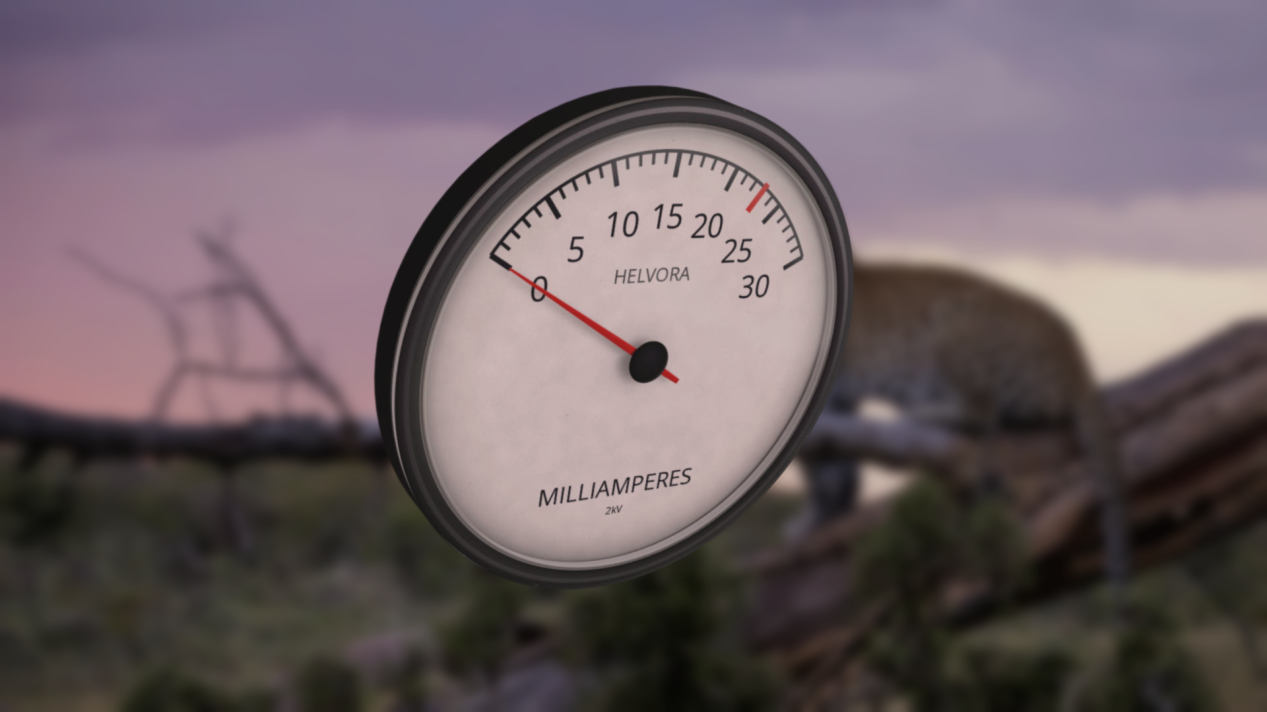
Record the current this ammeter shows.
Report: 0 mA
